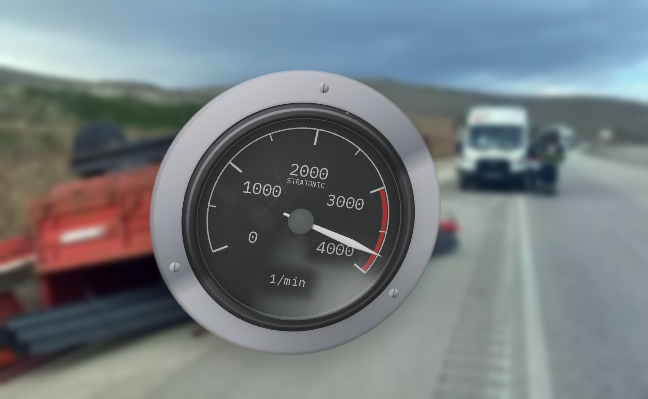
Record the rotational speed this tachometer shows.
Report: 3750 rpm
